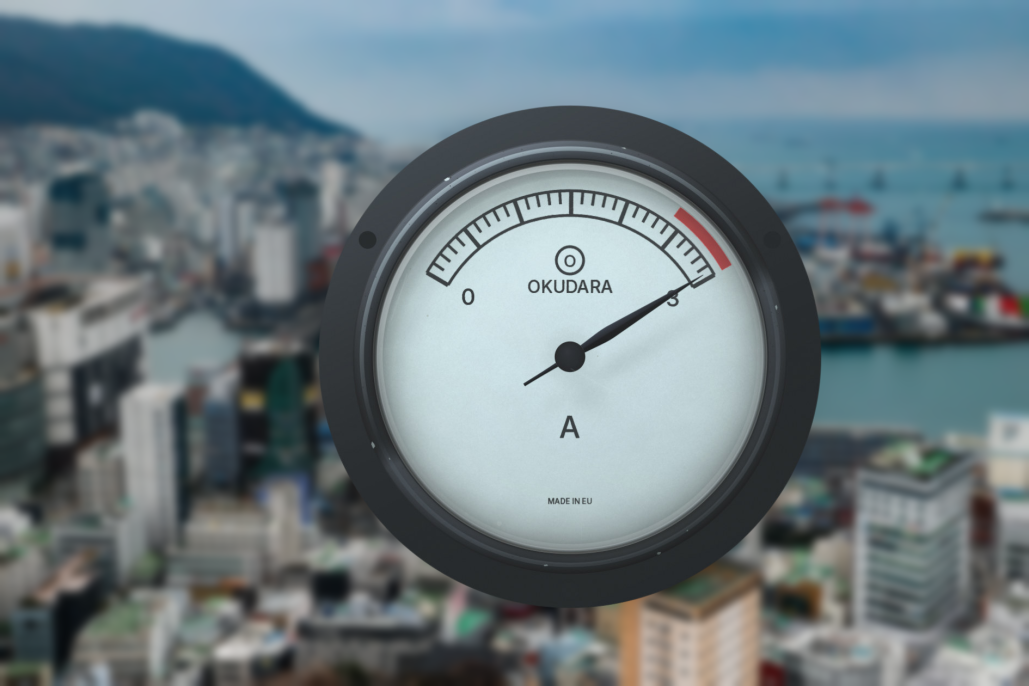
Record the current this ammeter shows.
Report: 2.95 A
